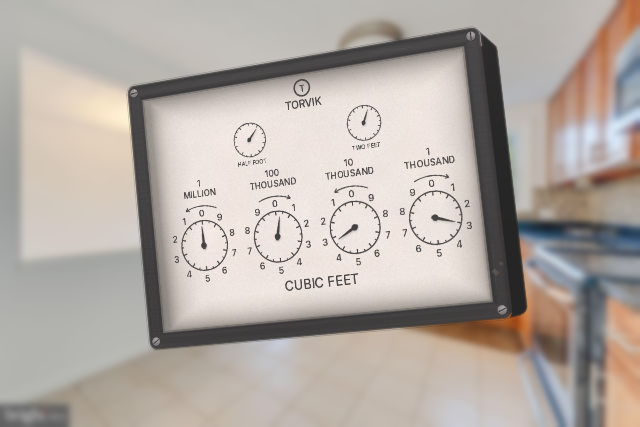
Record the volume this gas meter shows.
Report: 3300 ft³
